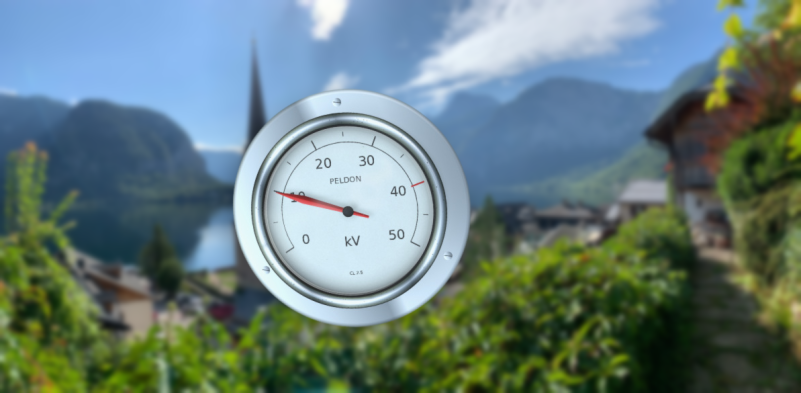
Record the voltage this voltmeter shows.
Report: 10 kV
